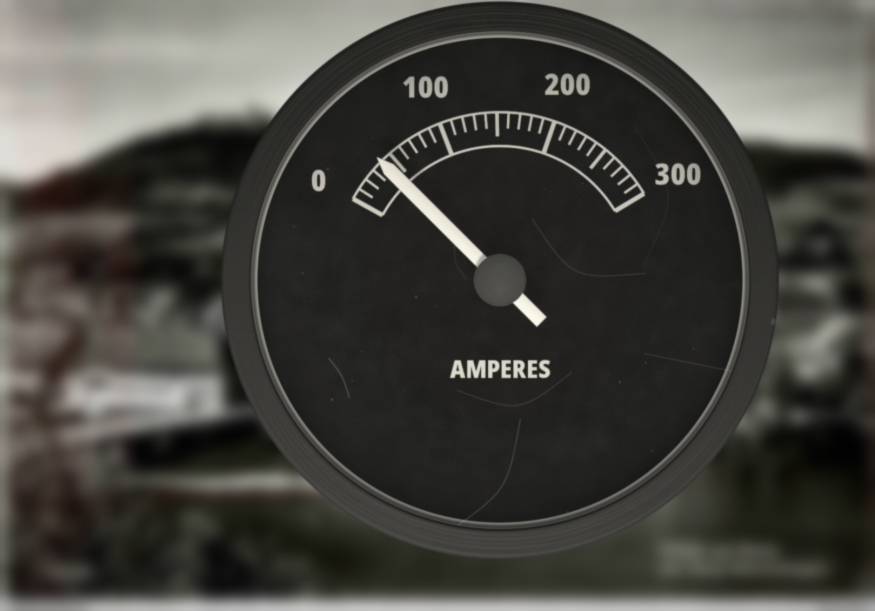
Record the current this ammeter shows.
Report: 40 A
